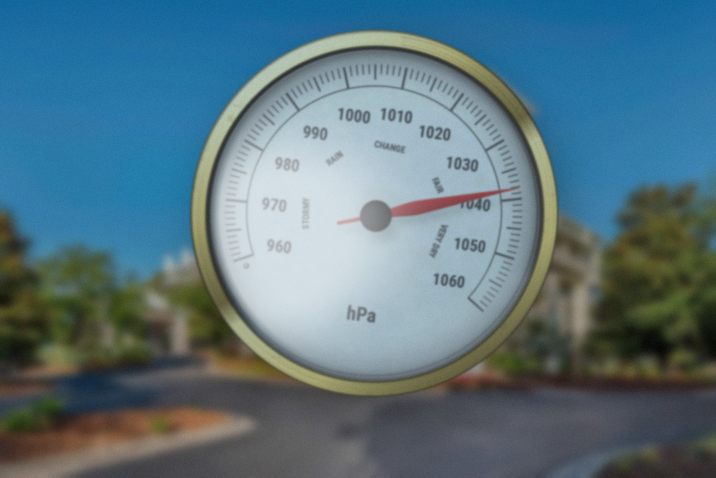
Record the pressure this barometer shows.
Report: 1038 hPa
